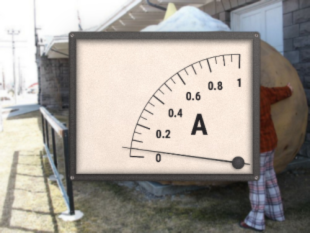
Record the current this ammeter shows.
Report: 0.05 A
